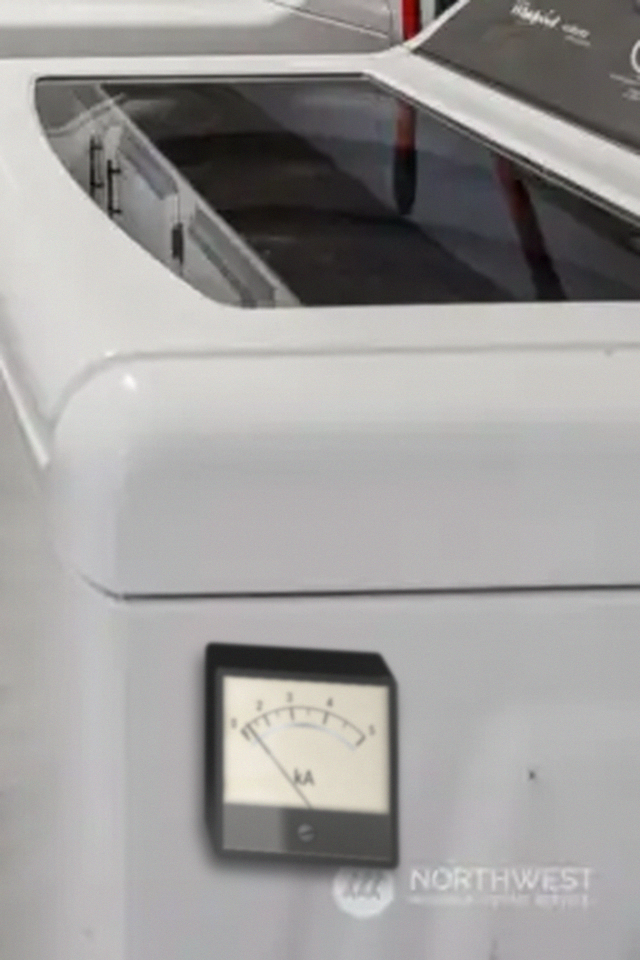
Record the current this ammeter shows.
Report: 1 kA
